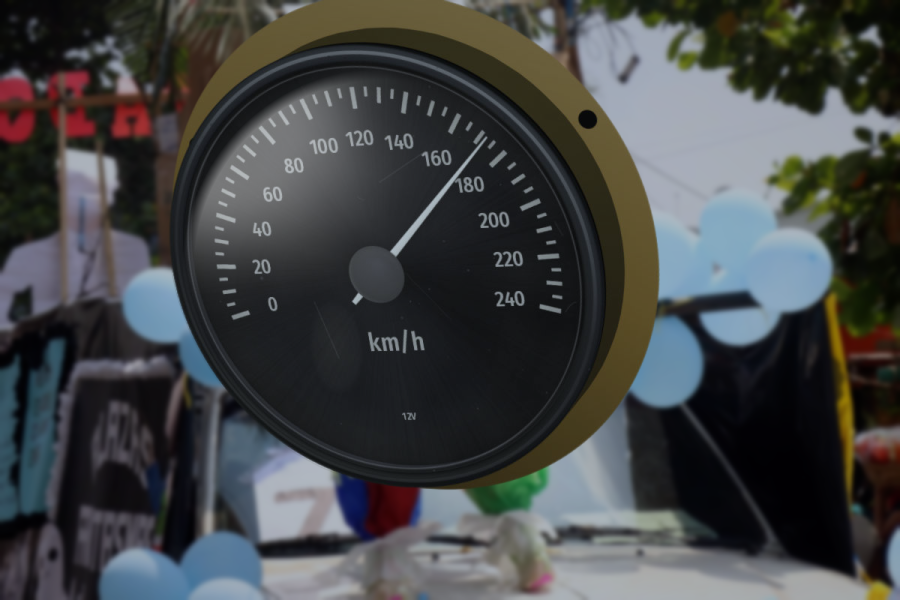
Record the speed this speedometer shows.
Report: 172.5 km/h
